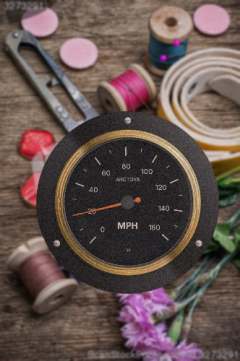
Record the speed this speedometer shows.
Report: 20 mph
